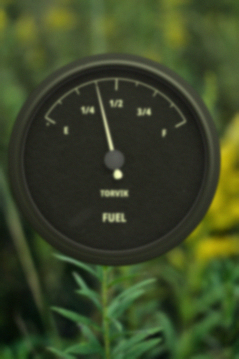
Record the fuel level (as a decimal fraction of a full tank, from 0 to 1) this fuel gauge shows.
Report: 0.375
